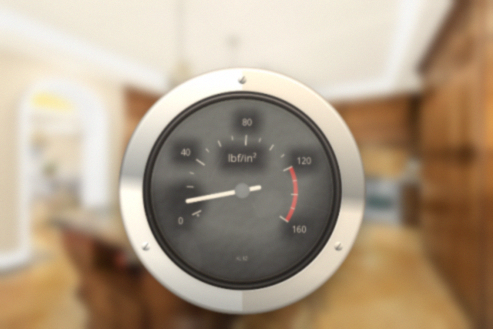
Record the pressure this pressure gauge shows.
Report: 10 psi
